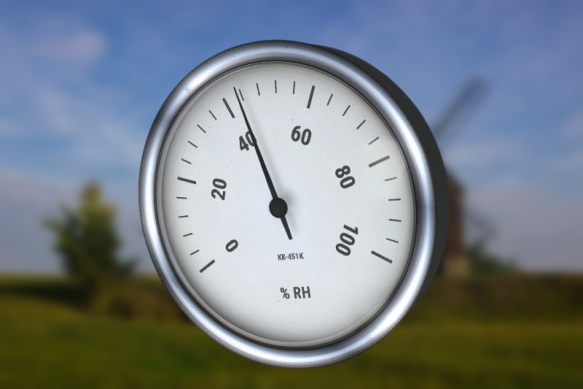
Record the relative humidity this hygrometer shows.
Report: 44 %
